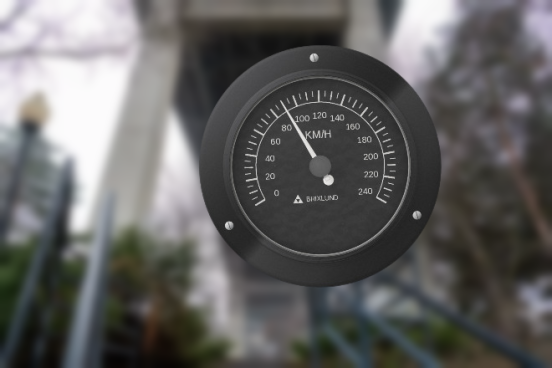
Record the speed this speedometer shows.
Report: 90 km/h
